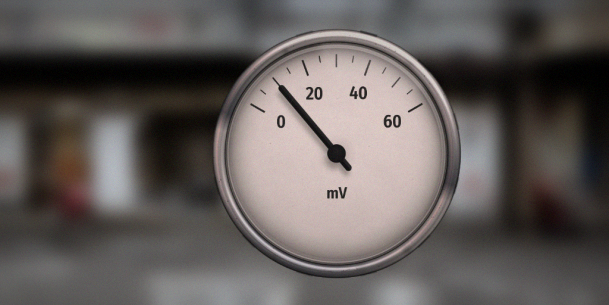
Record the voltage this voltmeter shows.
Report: 10 mV
